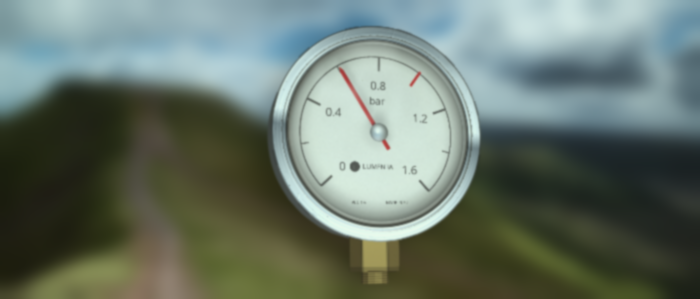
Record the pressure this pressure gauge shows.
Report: 0.6 bar
